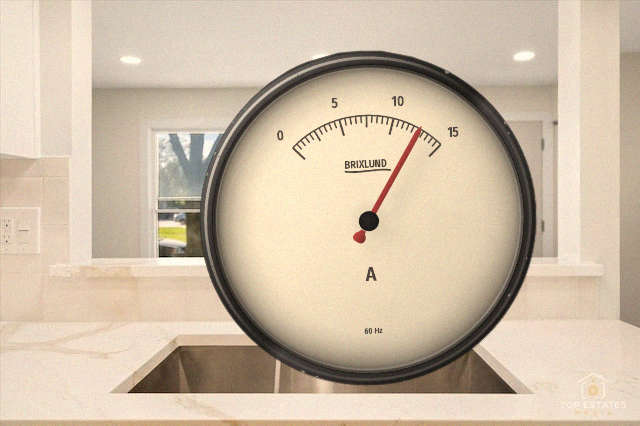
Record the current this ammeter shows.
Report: 12.5 A
